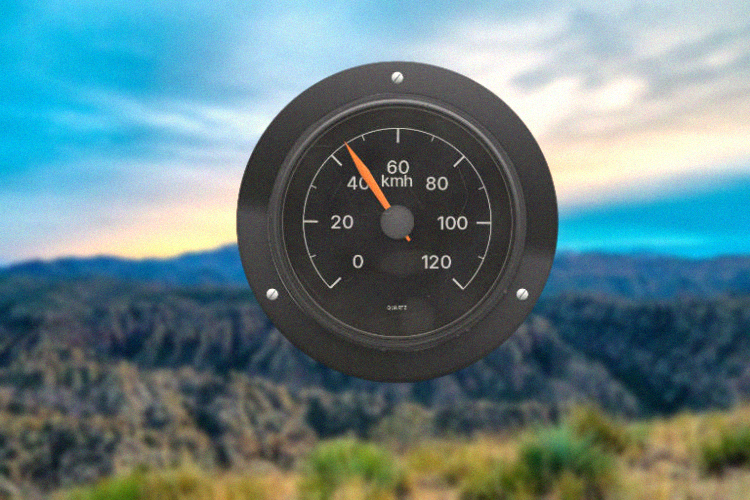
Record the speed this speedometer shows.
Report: 45 km/h
